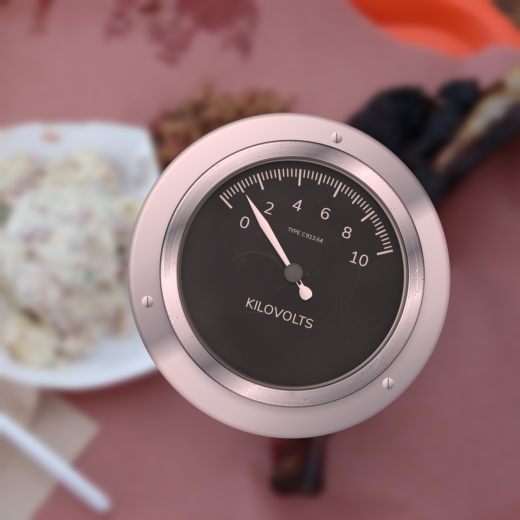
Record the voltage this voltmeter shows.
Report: 1 kV
